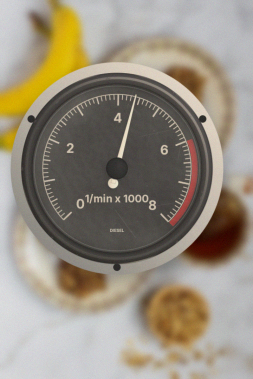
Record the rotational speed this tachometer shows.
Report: 4400 rpm
